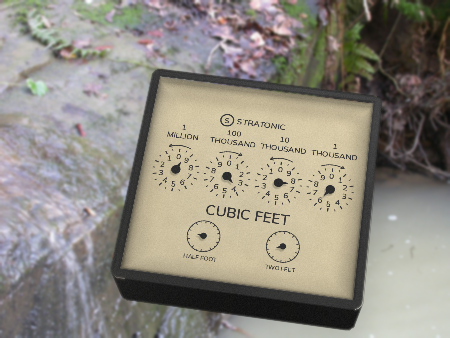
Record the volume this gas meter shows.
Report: 937600 ft³
